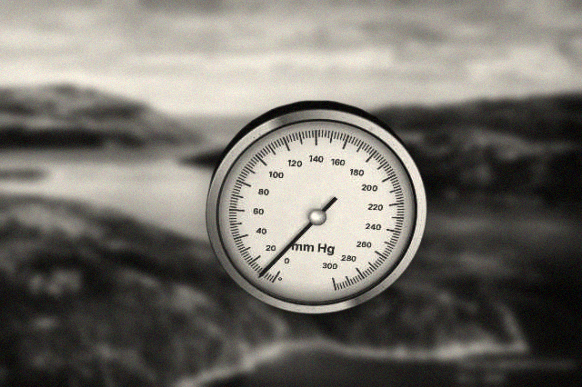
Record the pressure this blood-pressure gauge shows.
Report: 10 mmHg
